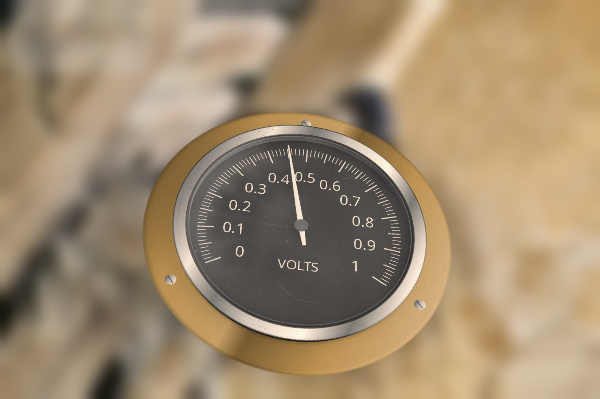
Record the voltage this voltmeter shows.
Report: 0.45 V
